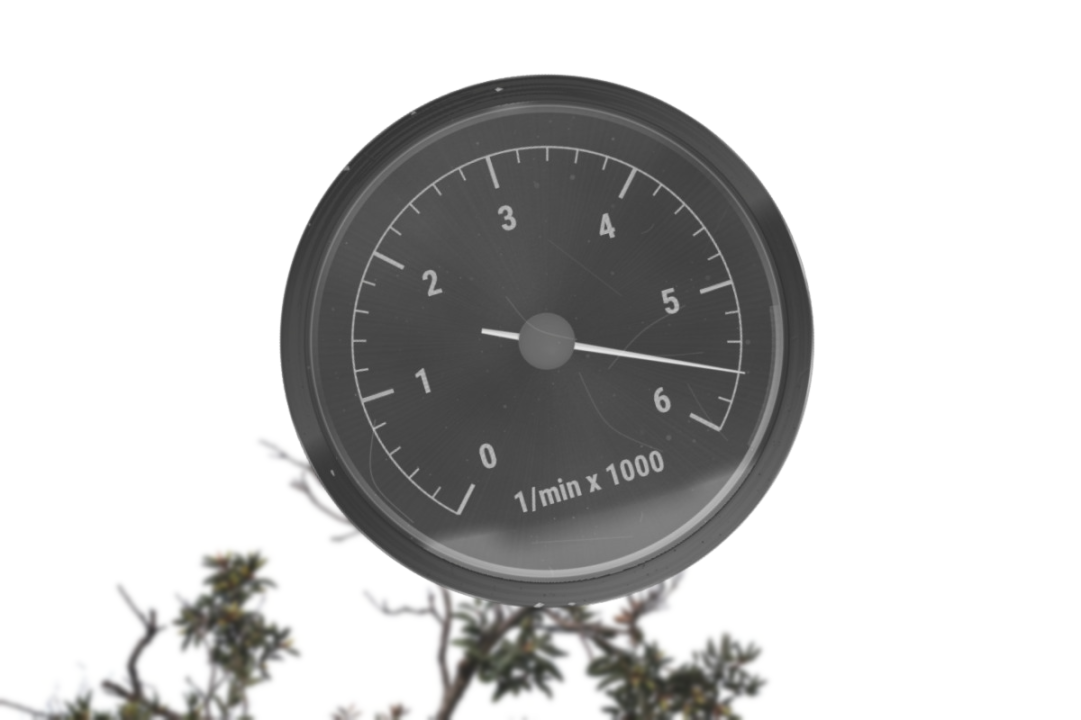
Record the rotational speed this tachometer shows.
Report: 5600 rpm
